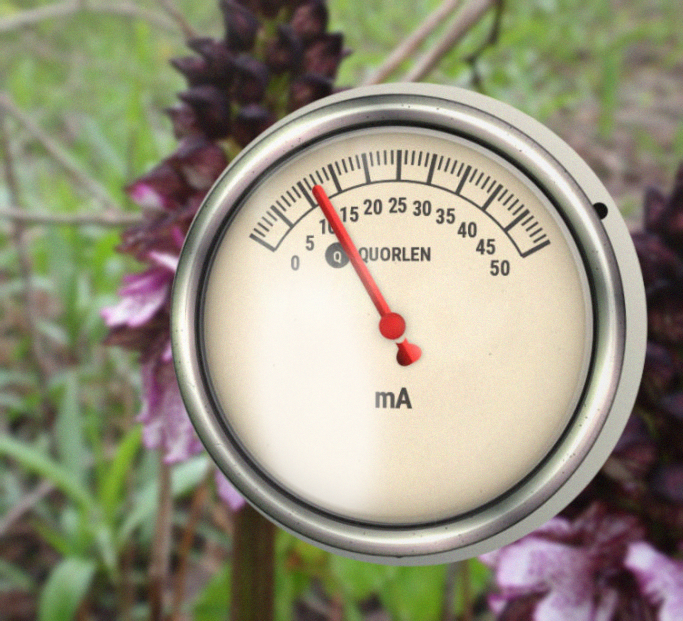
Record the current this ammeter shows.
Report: 12 mA
